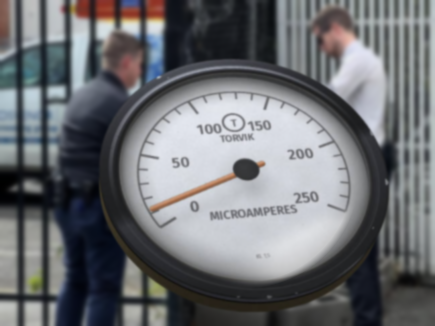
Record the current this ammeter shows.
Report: 10 µA
